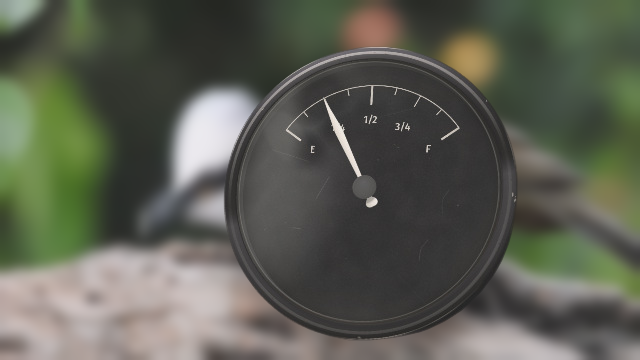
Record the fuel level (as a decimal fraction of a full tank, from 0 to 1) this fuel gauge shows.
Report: 0.25
